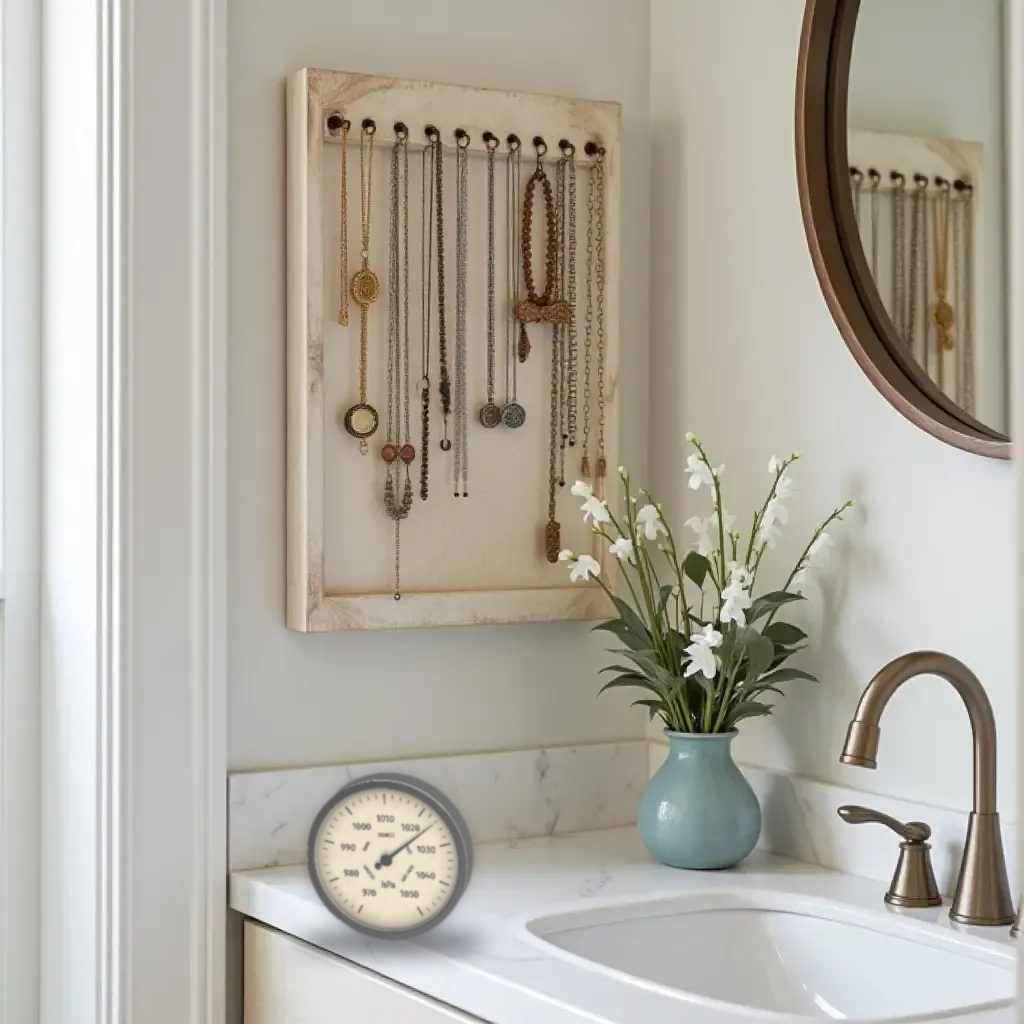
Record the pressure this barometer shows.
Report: 1024 hPa
